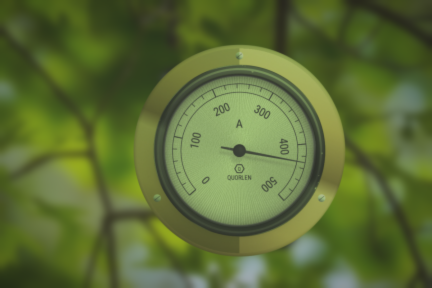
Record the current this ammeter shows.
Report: 430 A
